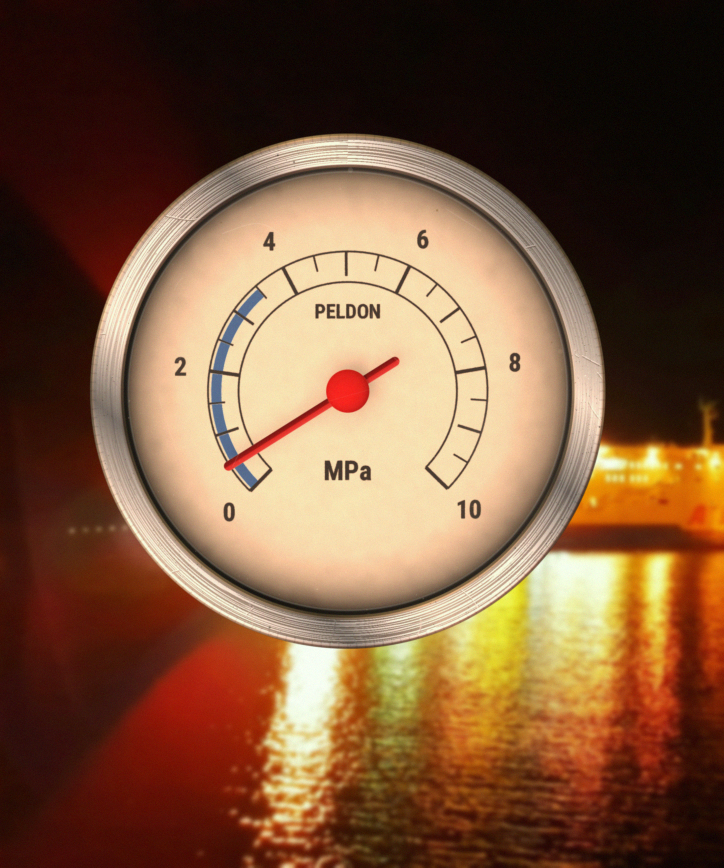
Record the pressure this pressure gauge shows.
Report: 0.5 MPa
